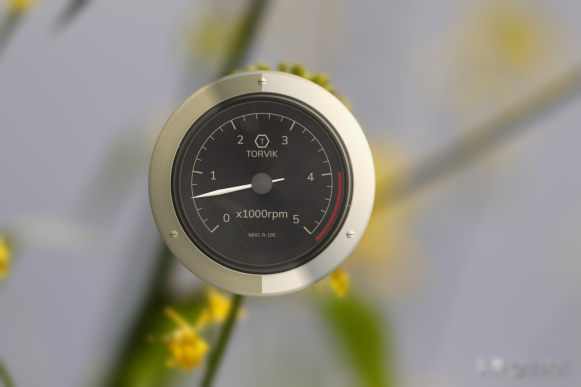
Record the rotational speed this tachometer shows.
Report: 600 rpm
